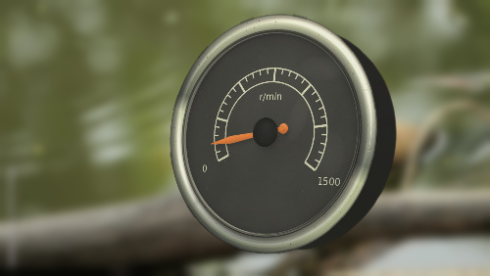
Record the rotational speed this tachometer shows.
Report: 100 rpm
